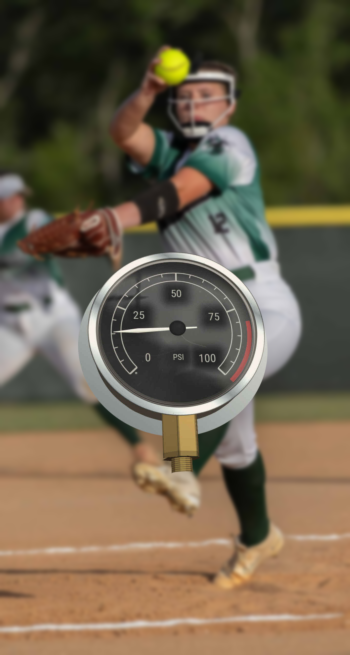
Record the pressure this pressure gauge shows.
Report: 15 psi
